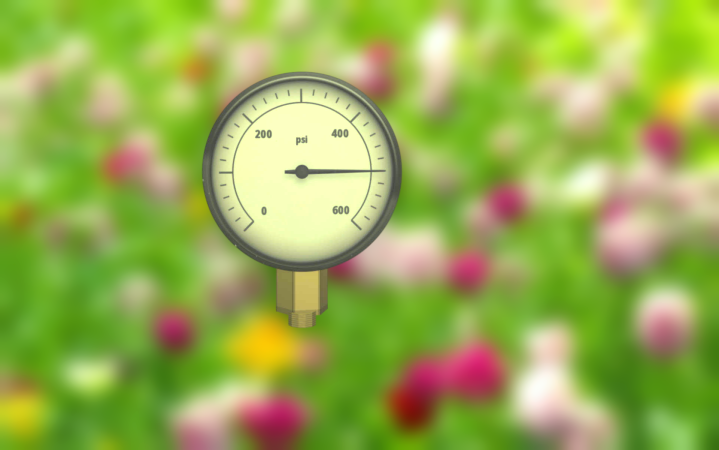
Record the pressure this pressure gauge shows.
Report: 500 psi
